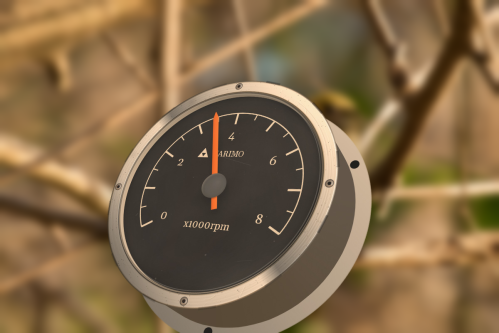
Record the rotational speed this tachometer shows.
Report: 3500 rpm
